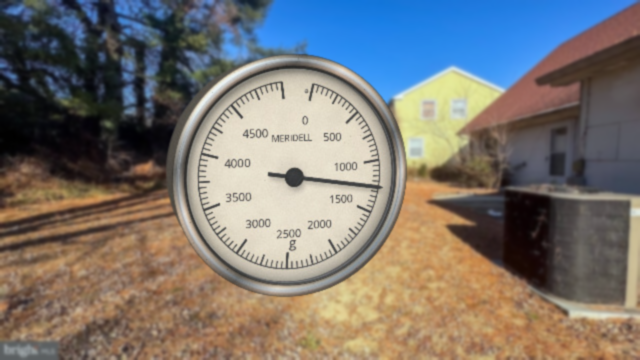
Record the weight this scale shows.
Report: 1250 g
